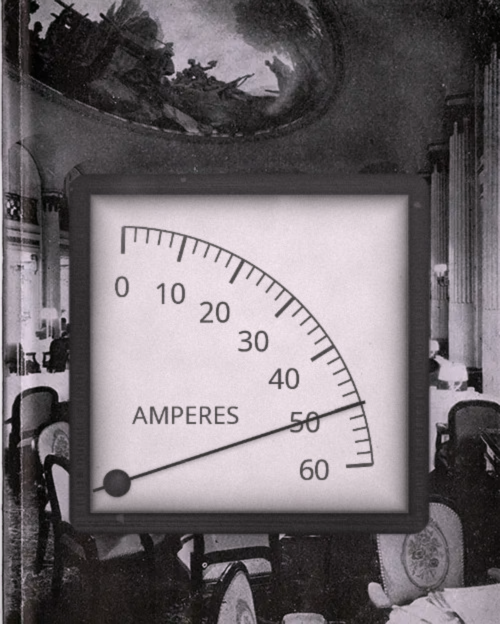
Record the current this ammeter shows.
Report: 50 A
